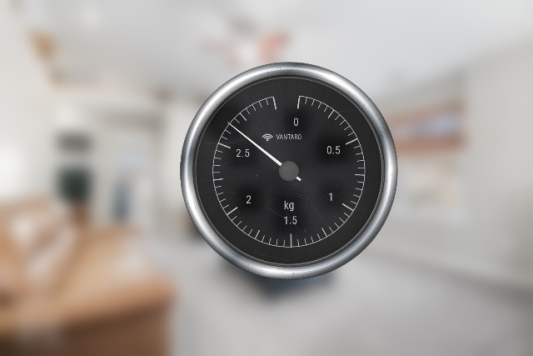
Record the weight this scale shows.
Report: 2.65 kg
